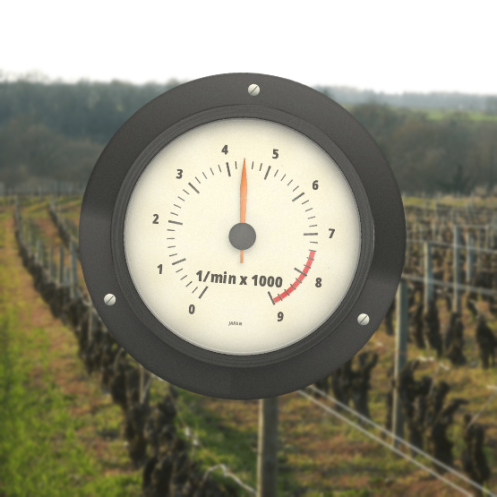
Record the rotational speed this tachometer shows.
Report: 4400 rpm
